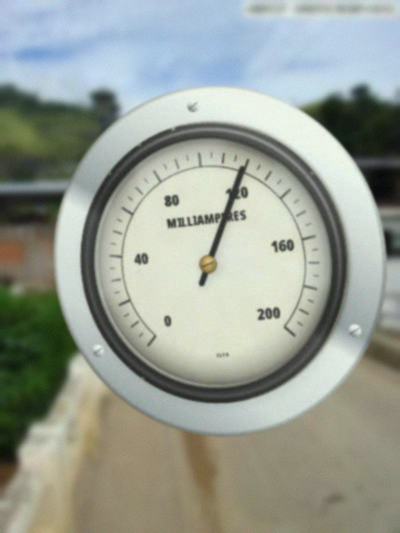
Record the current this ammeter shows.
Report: 120 mA
